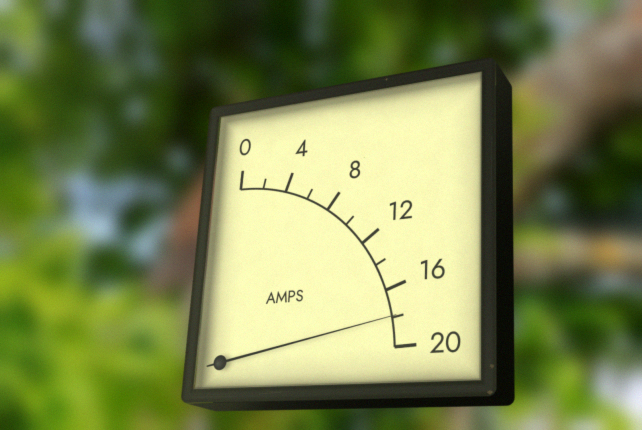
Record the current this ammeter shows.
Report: 18 A
